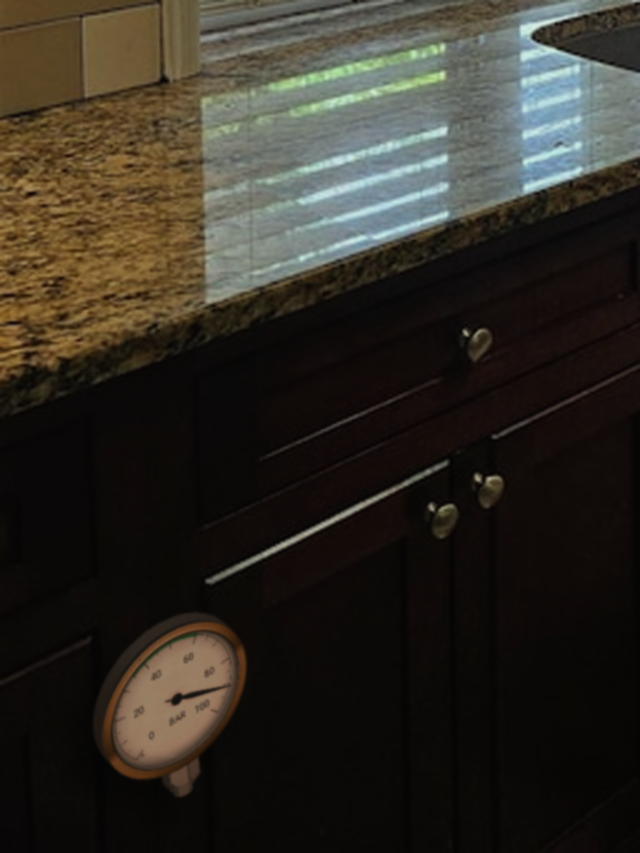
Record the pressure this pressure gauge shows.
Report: 90 bar
